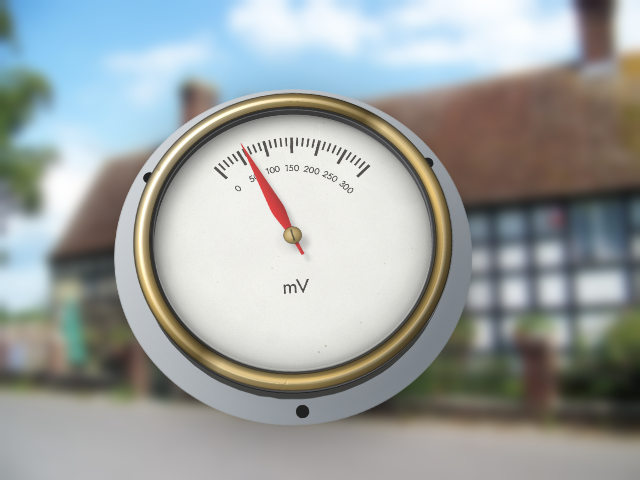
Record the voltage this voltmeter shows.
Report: 60 mV
